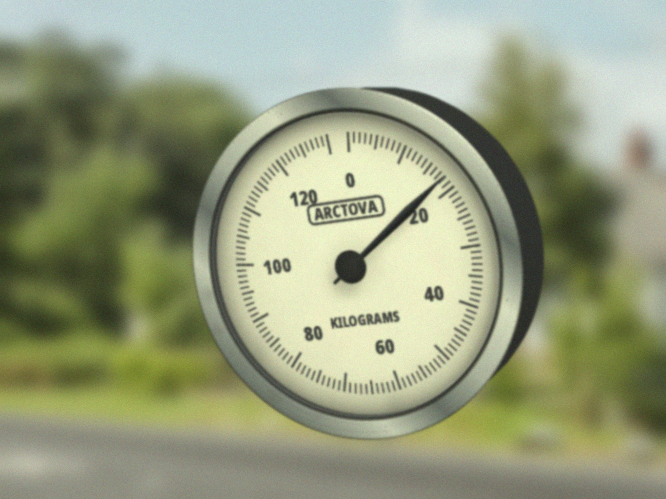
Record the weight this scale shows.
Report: 18 kg
